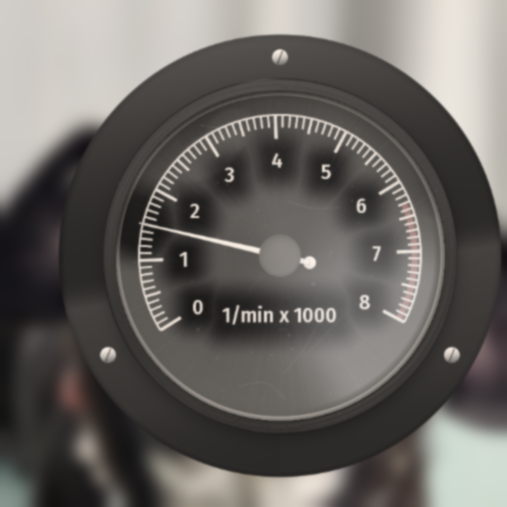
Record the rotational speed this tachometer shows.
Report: 1500 rpm
